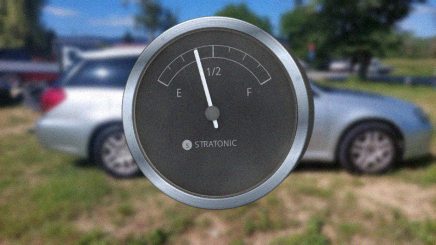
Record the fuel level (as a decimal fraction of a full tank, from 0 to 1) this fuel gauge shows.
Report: 0.375
